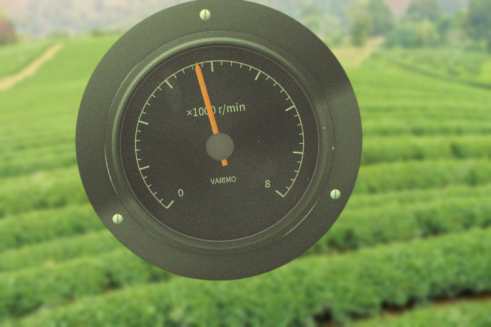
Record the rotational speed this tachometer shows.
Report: 3700 rpm
